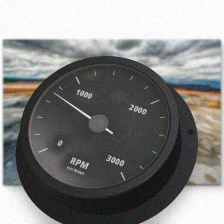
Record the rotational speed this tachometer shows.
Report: 700 rpm
